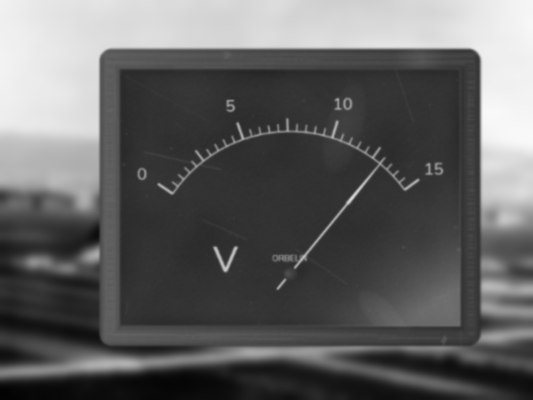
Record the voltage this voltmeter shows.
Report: 13 V
